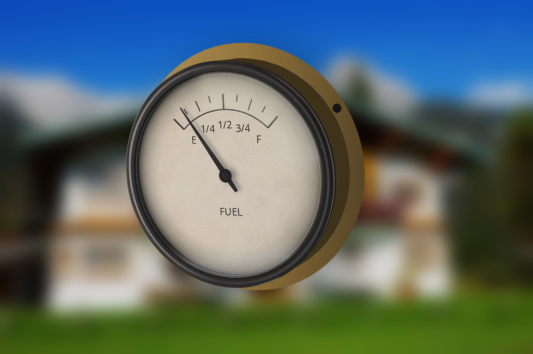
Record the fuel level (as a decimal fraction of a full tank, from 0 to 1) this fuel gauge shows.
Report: 0.125
